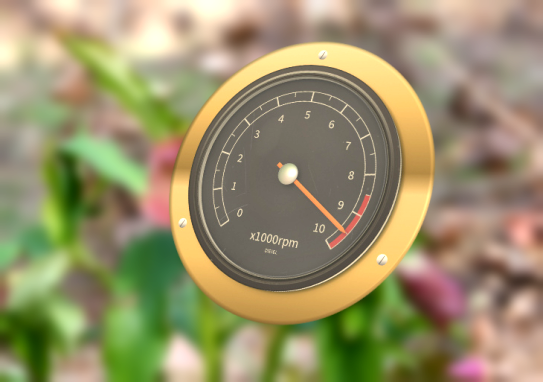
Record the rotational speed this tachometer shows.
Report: 9500 rpm
